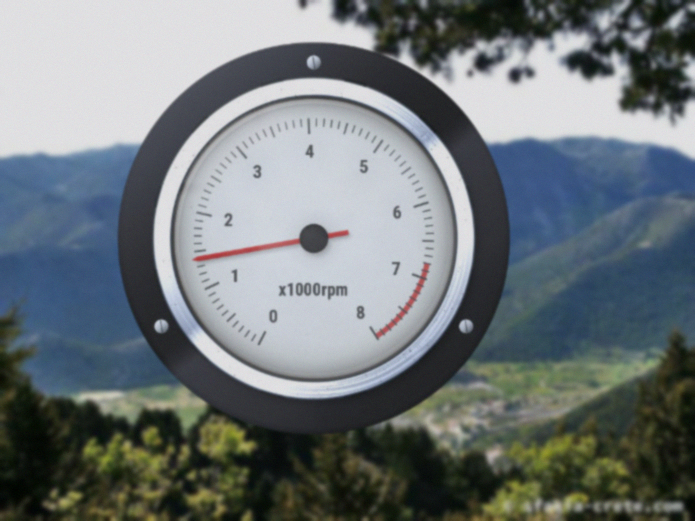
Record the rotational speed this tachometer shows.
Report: 1400 rpm
